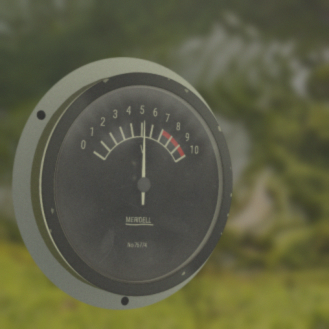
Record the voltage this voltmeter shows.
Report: 5 V
